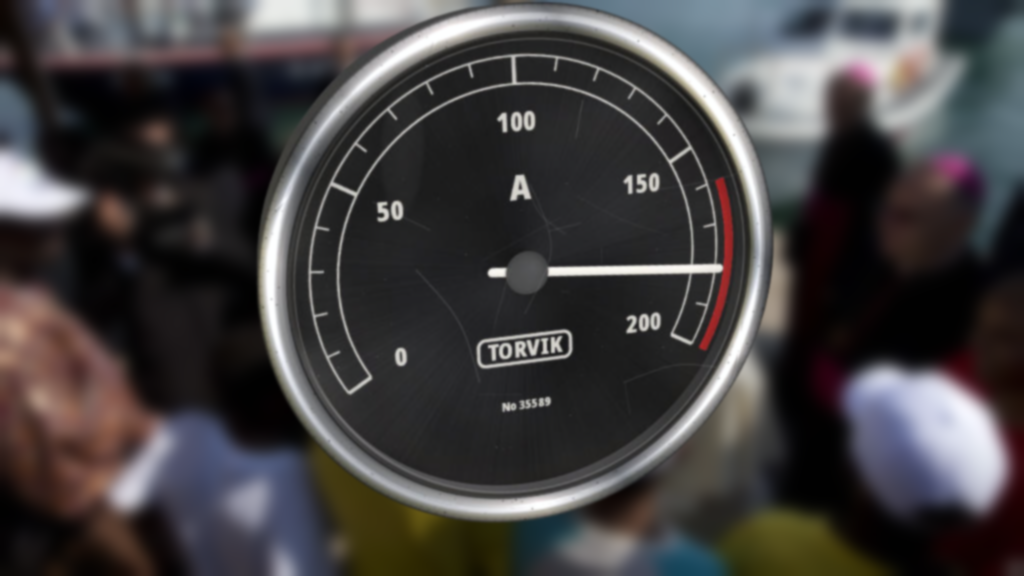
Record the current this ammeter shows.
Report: 180 A
